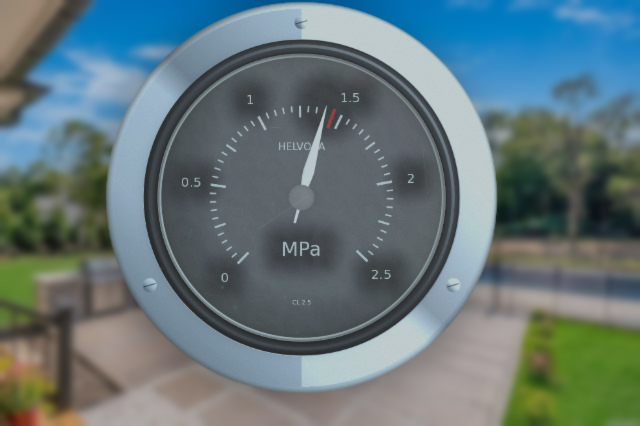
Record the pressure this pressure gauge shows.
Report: 1.4 MPa
